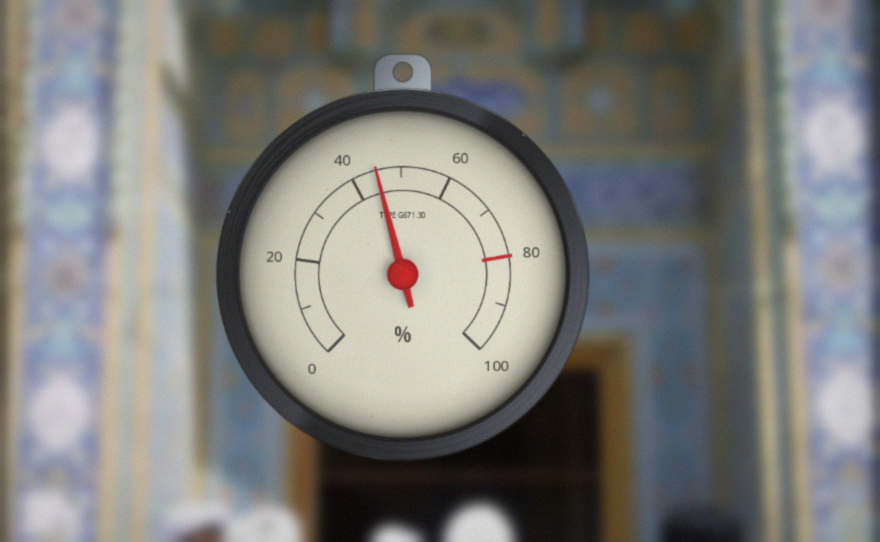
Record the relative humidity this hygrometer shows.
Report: 45 %
